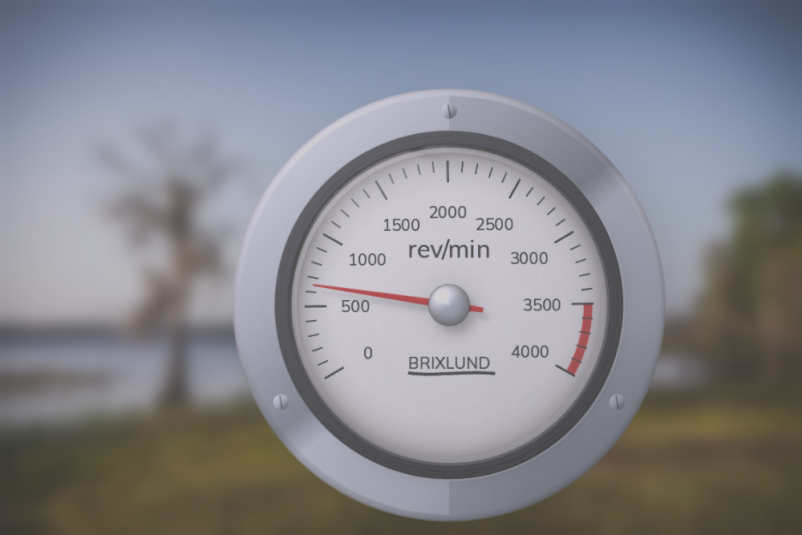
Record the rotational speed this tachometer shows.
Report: 650 rpm
